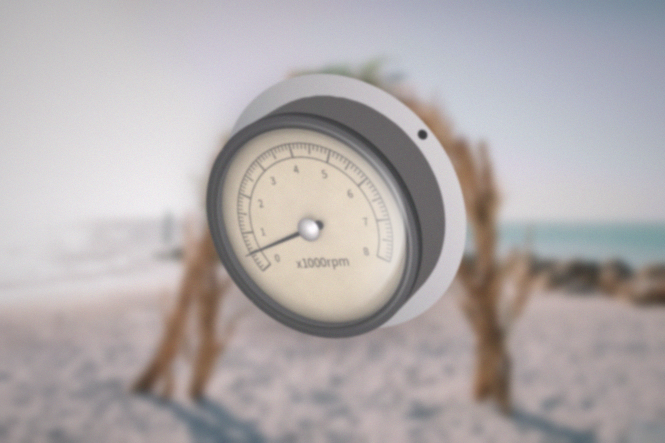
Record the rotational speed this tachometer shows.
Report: 500 rpm
